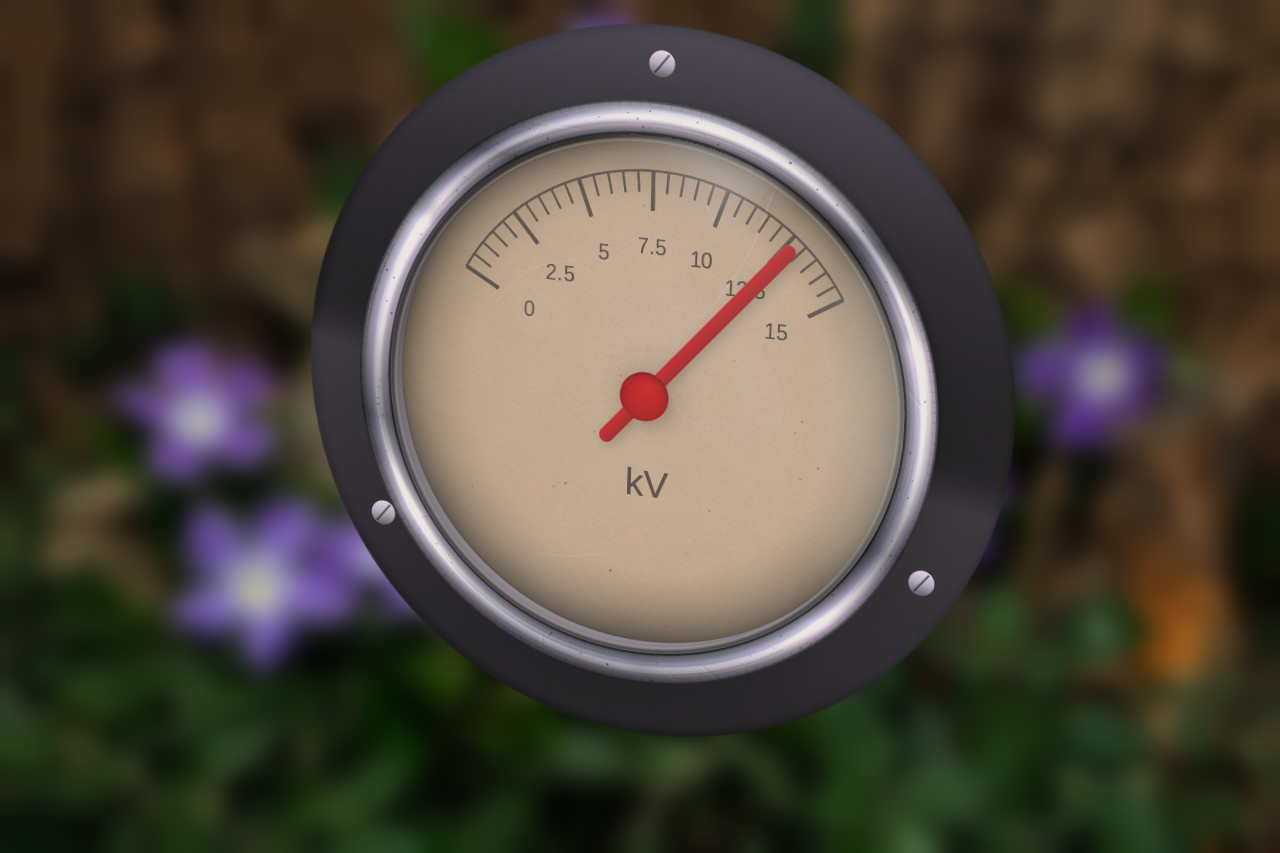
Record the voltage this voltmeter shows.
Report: 12.75 kV
